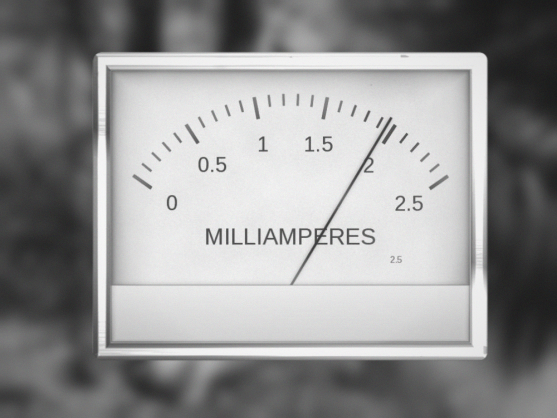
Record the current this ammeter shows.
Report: 1.95 mA
